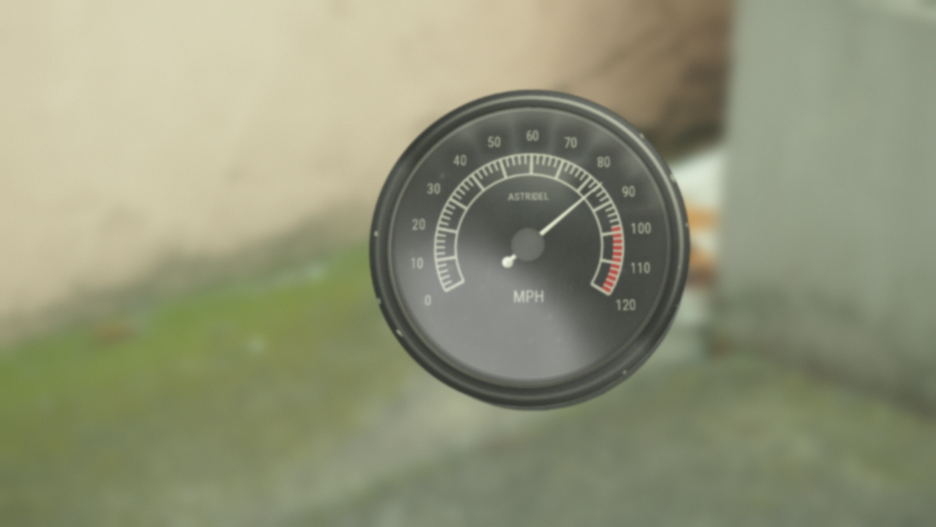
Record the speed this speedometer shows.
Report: 84 mph
